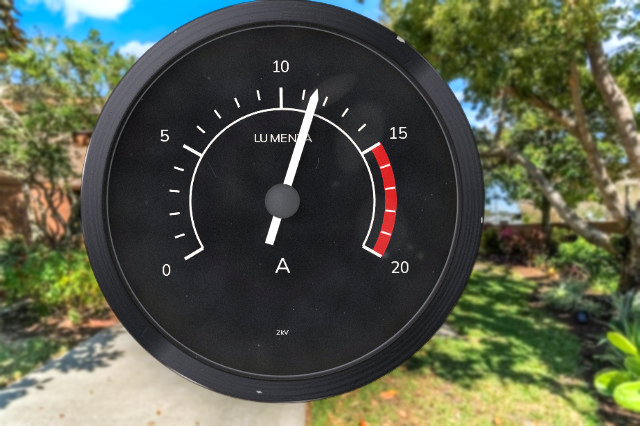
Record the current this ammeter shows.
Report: 11.5 A
